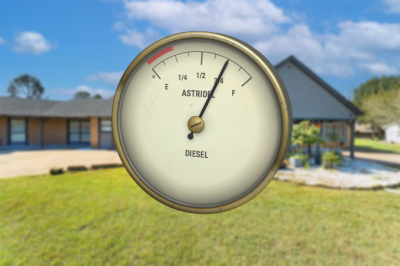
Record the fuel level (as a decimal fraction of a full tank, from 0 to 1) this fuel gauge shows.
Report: 0.75
